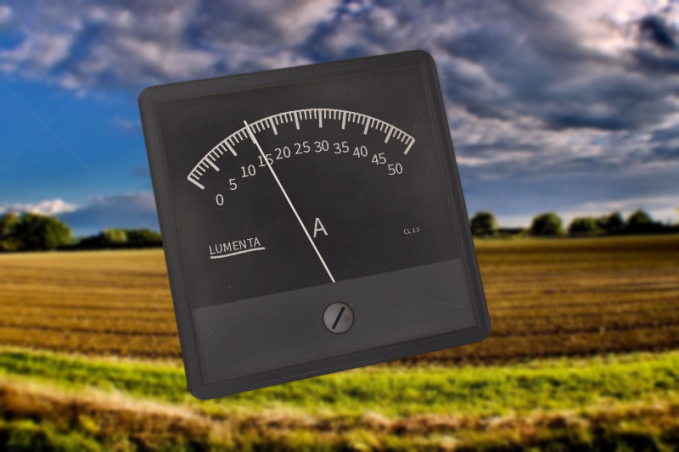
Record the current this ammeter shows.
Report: 15 A
